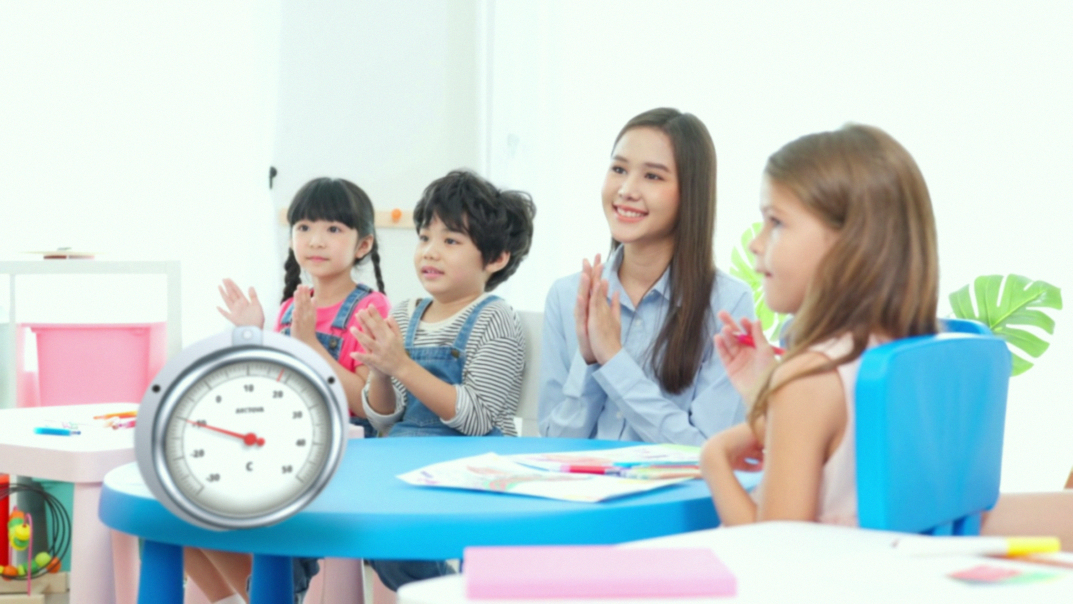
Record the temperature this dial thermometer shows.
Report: -10 °C
